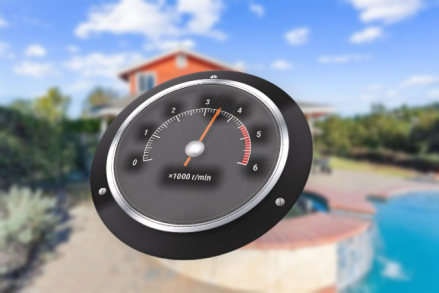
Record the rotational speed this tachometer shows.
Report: 3500 rpm
